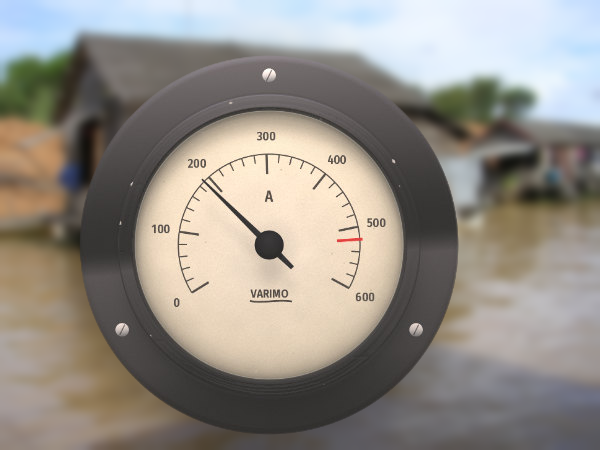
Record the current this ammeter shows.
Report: 190 A
